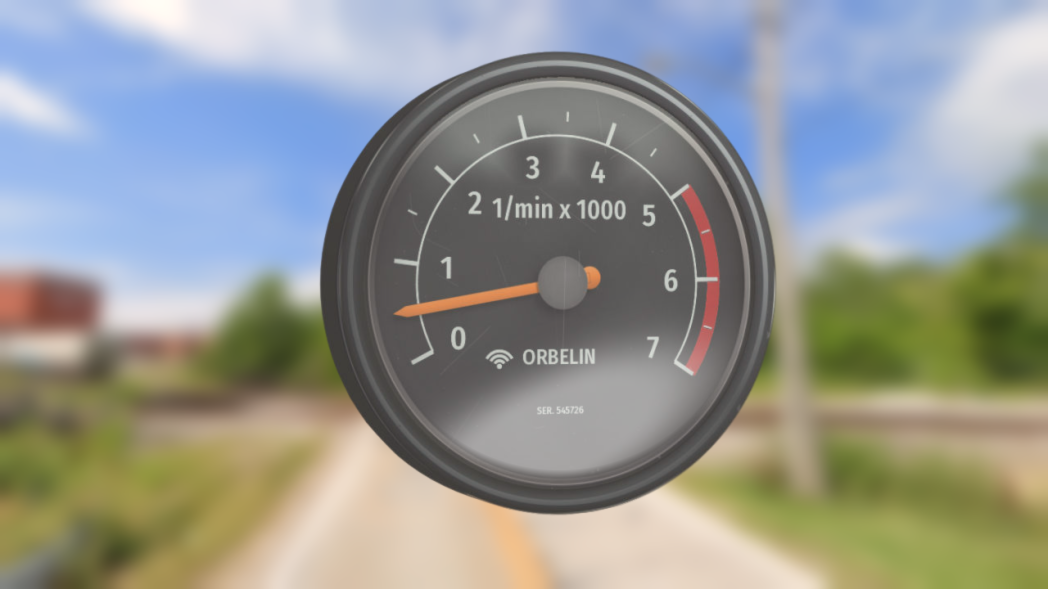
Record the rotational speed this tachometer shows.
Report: 500 rpm
